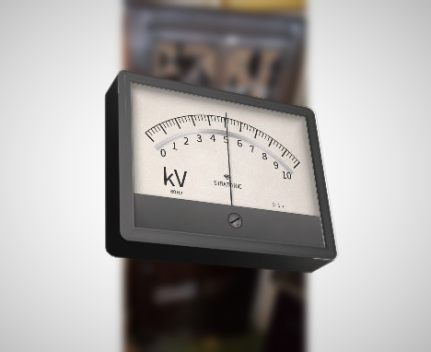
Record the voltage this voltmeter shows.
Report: 5 kV
